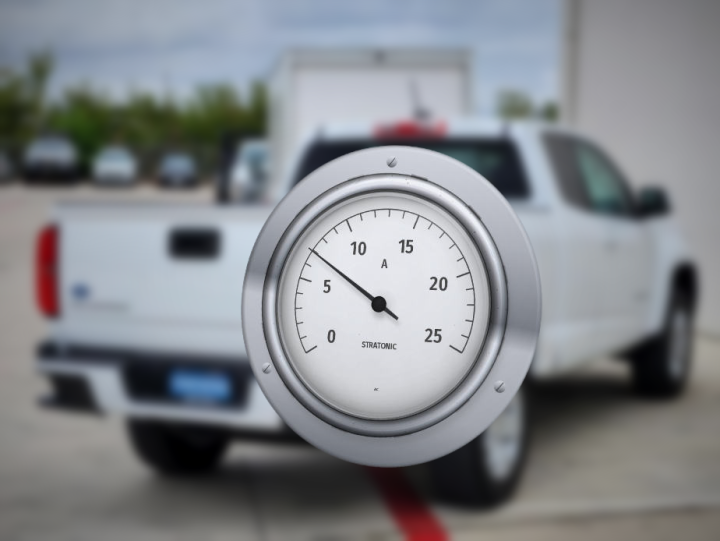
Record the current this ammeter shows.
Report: 7 A
